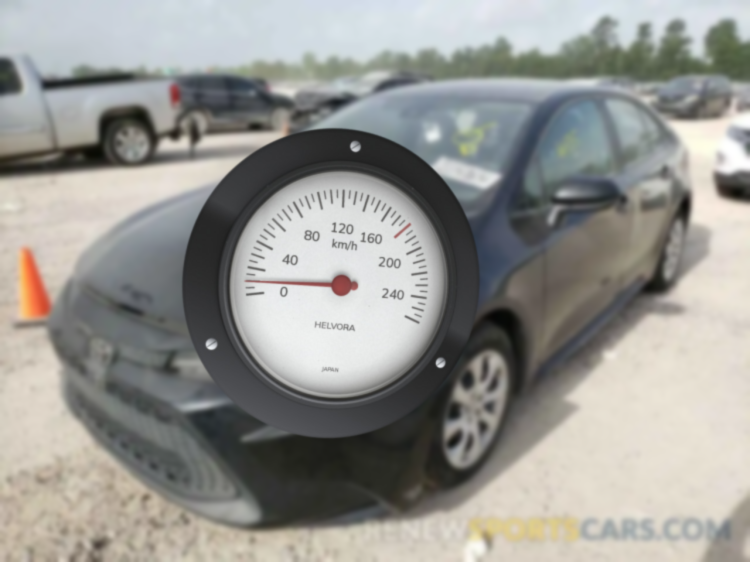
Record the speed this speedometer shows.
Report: 10 km/h
